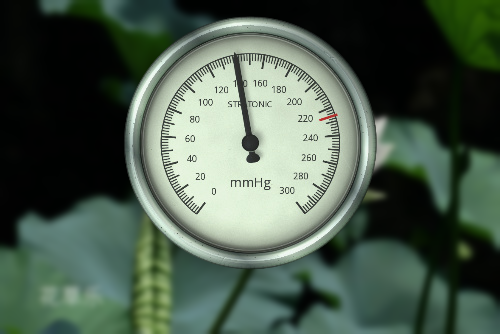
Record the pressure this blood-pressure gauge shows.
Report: 140 mmHg
